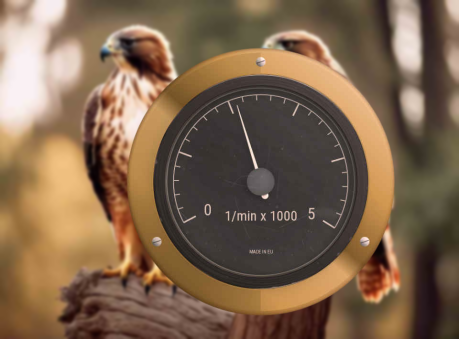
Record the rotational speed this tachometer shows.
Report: 2100 rpm
